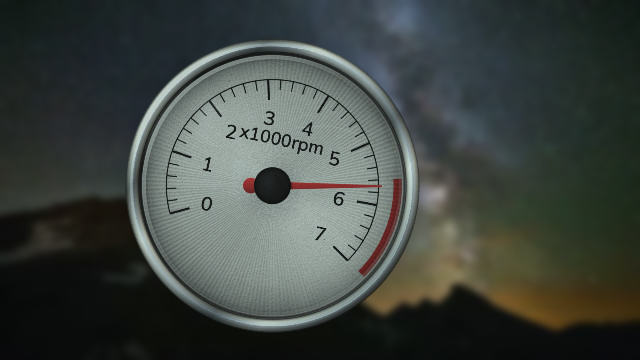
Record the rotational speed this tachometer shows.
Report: 5700 rpm
